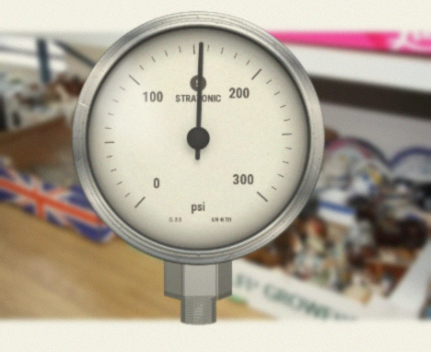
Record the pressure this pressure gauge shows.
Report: 155 psi
